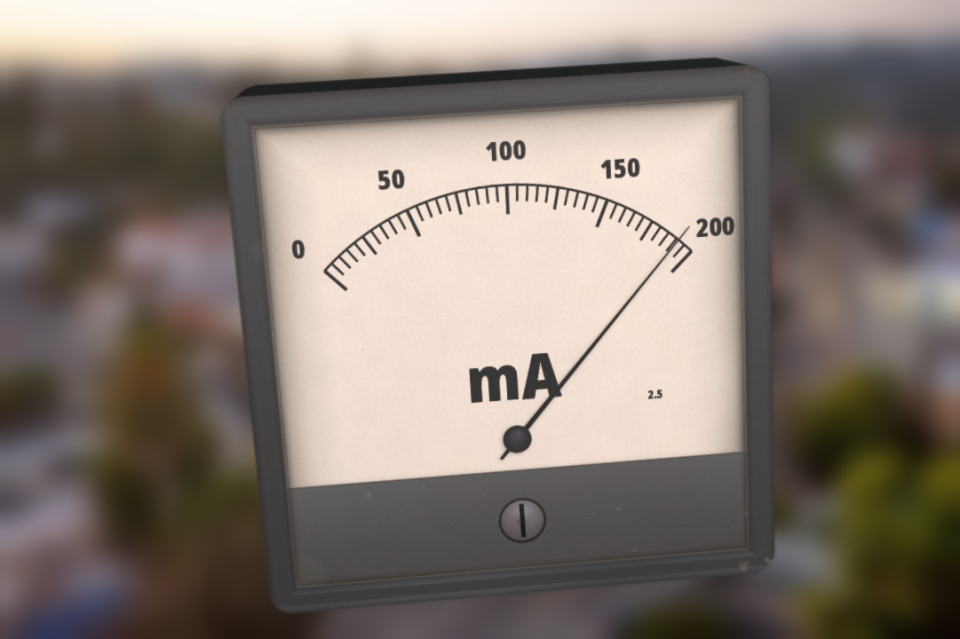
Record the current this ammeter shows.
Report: 190 mA
